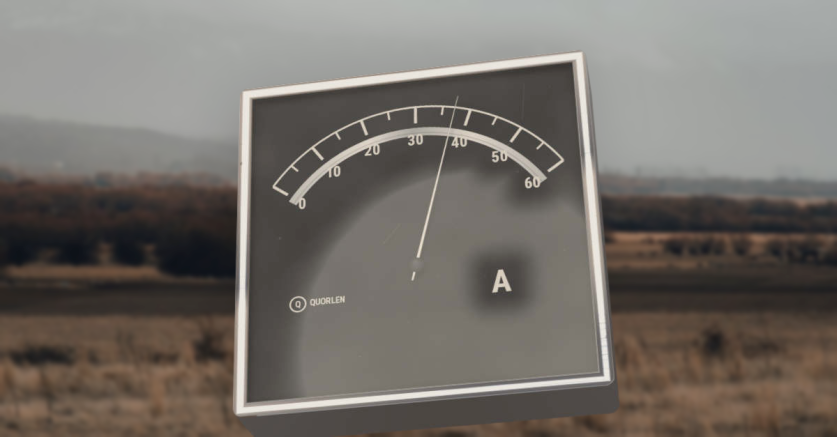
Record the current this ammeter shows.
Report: 37.5 A
